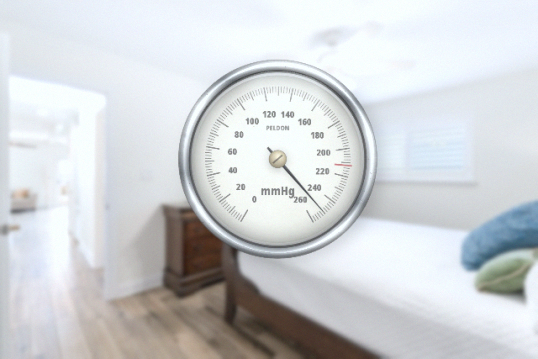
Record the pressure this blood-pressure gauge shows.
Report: 250 mmHg
